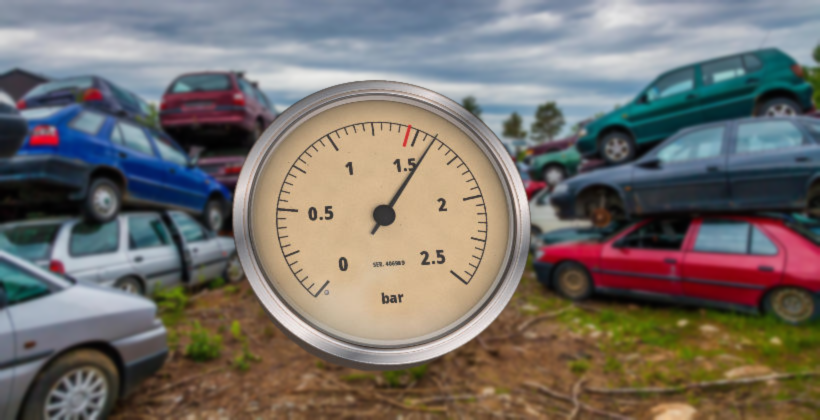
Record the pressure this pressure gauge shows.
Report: 1.6 bar
